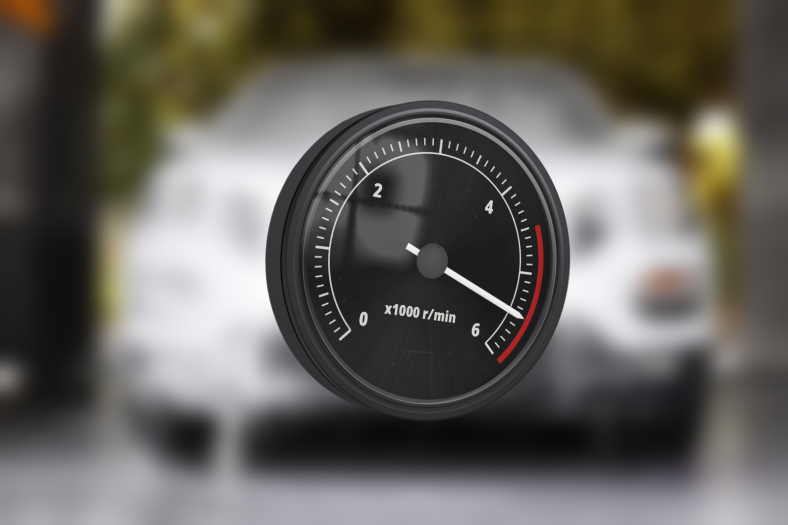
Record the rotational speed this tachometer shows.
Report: 5500 rpm
